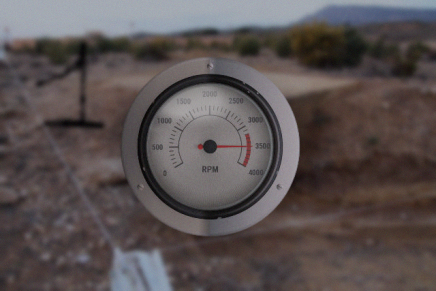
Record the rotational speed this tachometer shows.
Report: 3500 rpm
